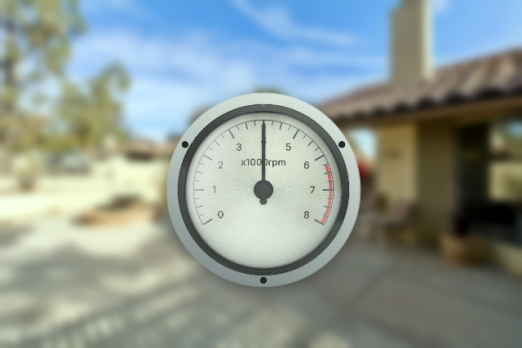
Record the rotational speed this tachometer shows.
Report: 4000 rpm
